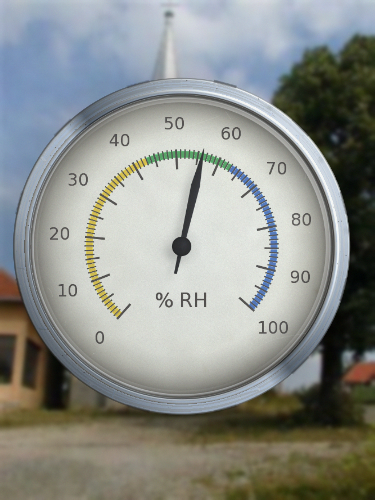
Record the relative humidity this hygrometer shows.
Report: 56 %
